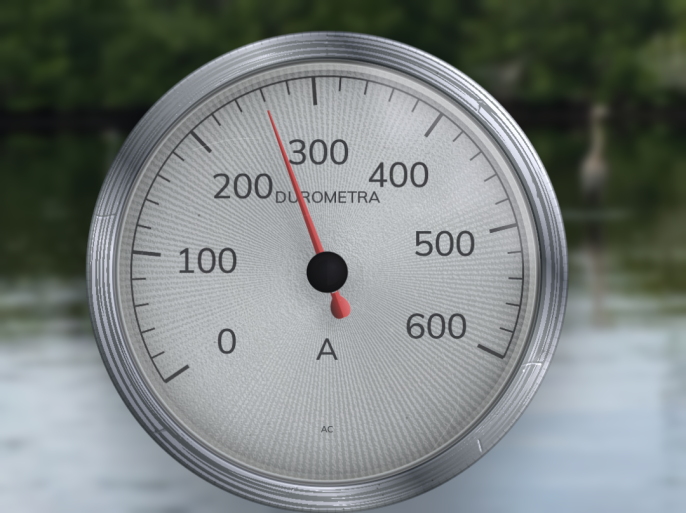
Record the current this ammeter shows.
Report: 260 A
